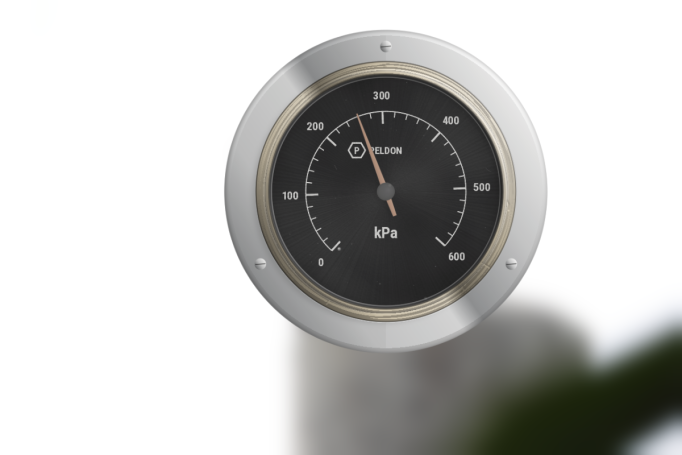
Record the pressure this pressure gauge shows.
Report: 260 kPa
